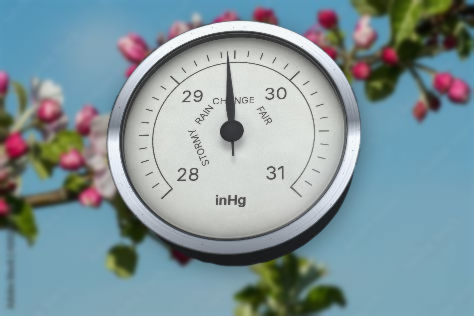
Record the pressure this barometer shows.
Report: 29.45 inHg
